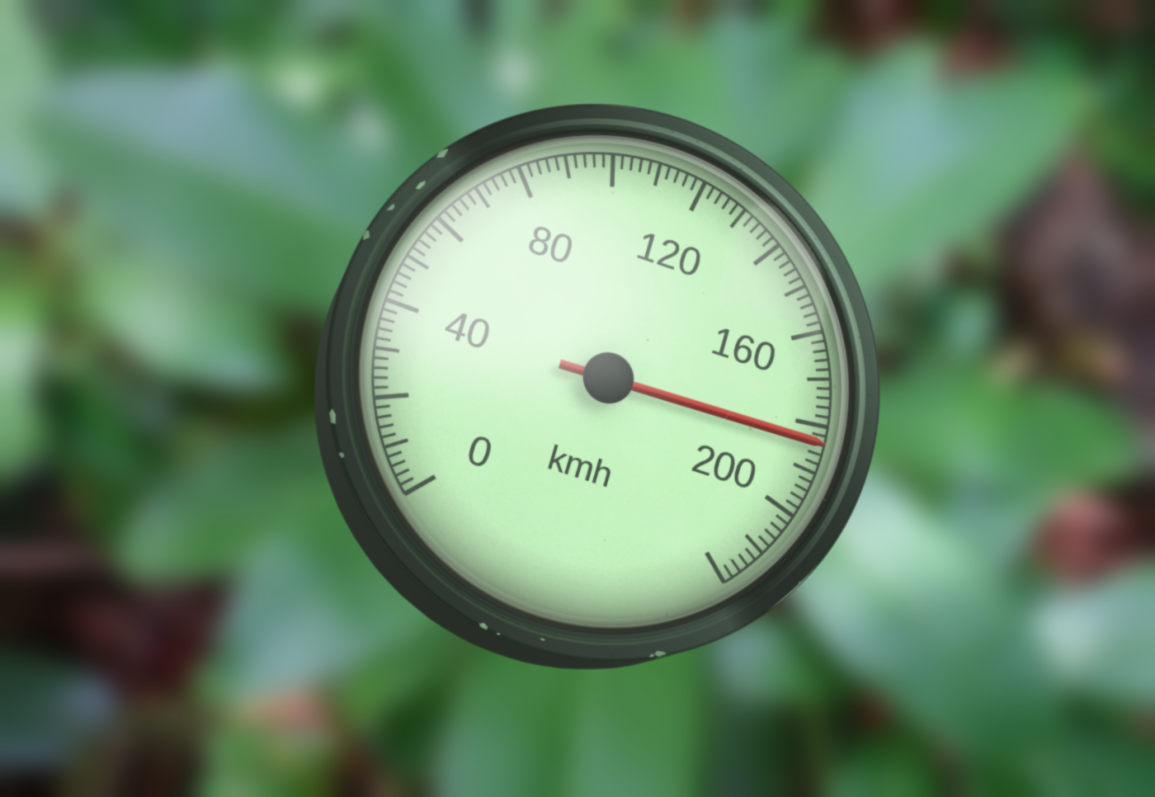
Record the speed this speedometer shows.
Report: 184 km/h
